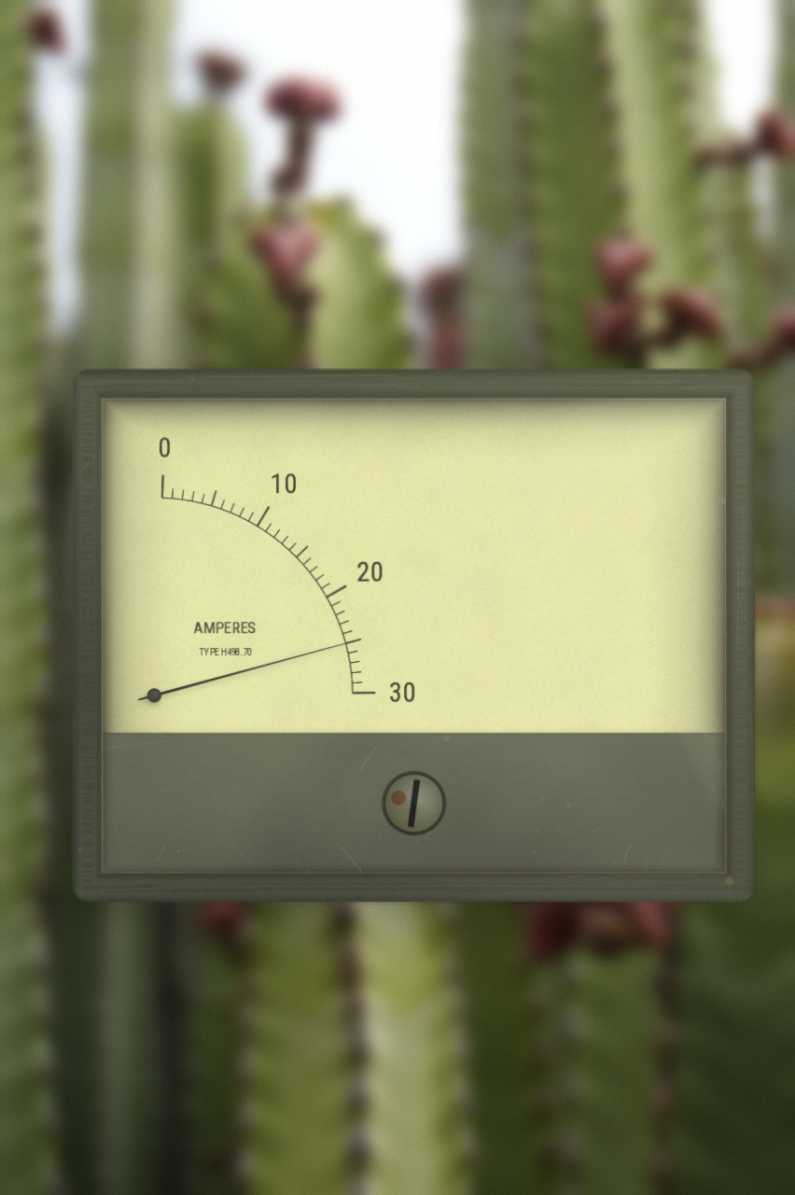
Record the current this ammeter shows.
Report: 25 A
